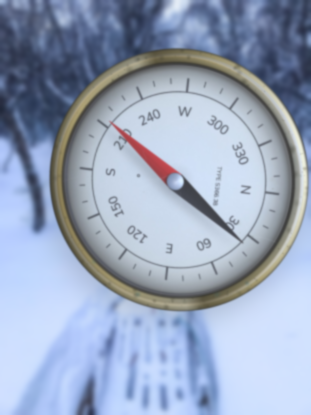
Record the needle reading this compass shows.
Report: 215 °
